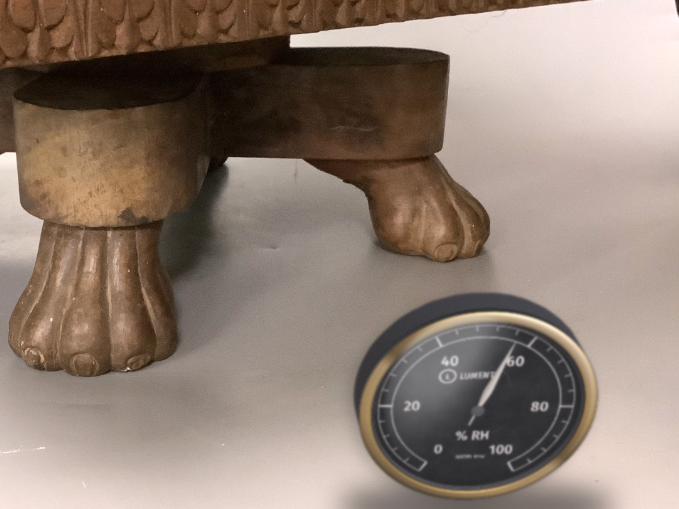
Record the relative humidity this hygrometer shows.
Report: 56 %
